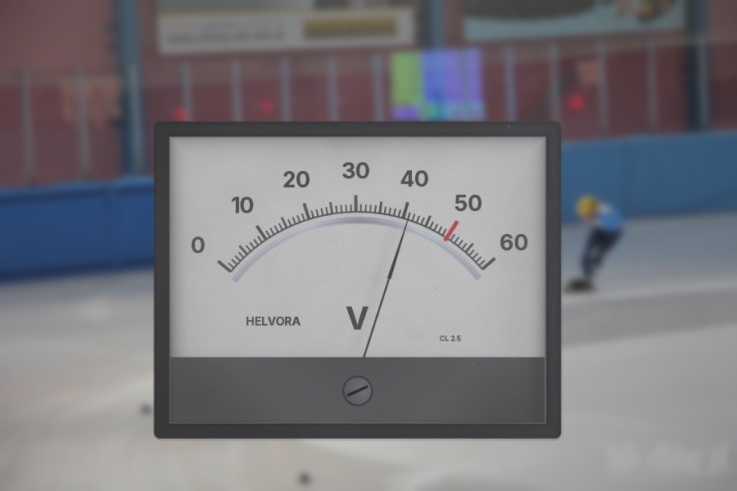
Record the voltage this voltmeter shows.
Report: 41 V
